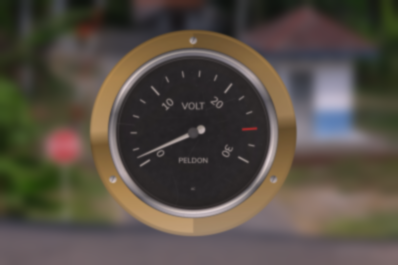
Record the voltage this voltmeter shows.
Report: 1 V
